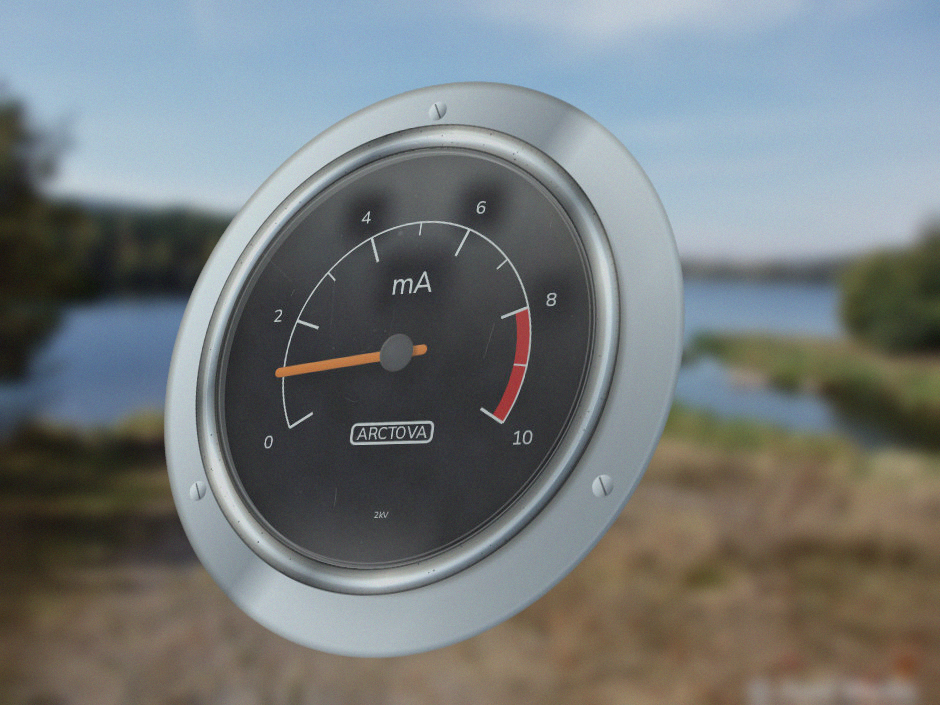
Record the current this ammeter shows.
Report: 1 mA
